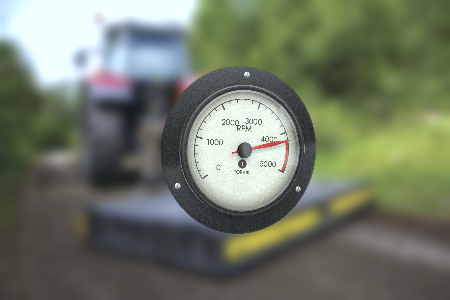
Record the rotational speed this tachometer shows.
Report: 4200 rpm
